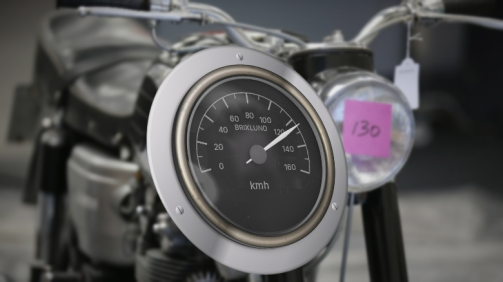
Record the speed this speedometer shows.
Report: 125 km/h
